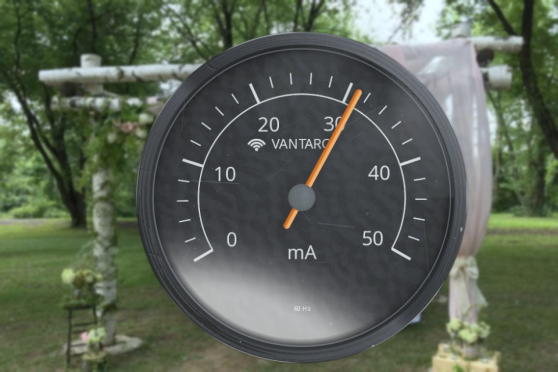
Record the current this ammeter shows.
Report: 31 mA
